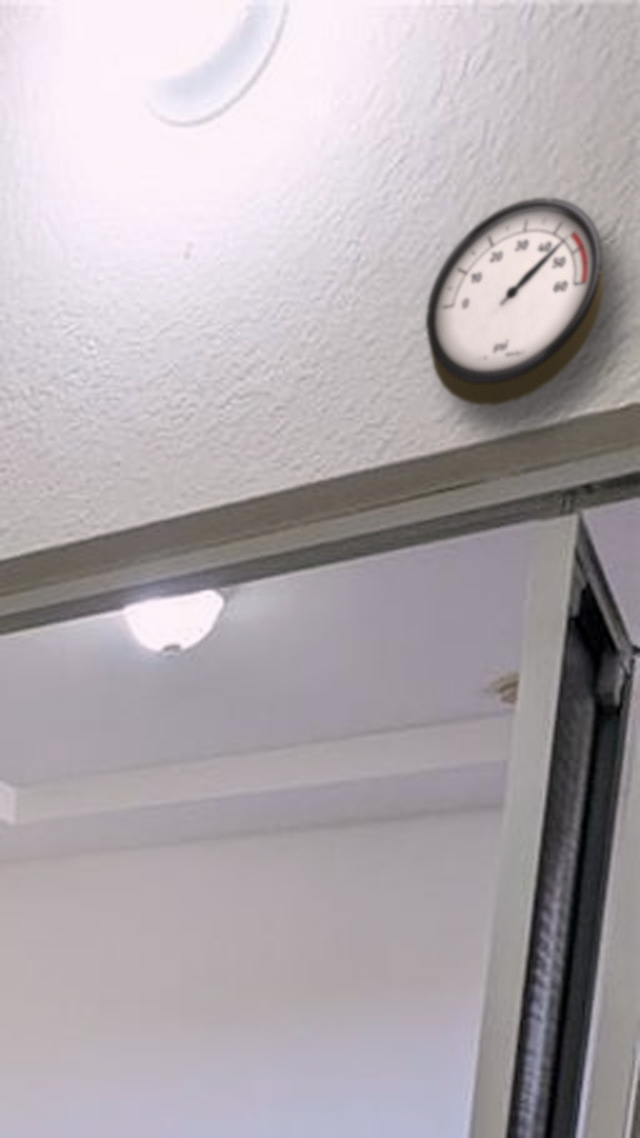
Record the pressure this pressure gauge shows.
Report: 45 psi
